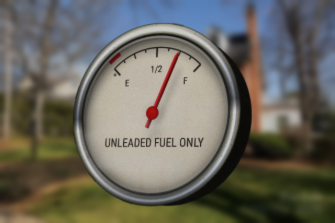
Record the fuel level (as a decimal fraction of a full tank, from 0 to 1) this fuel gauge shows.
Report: 0.75
